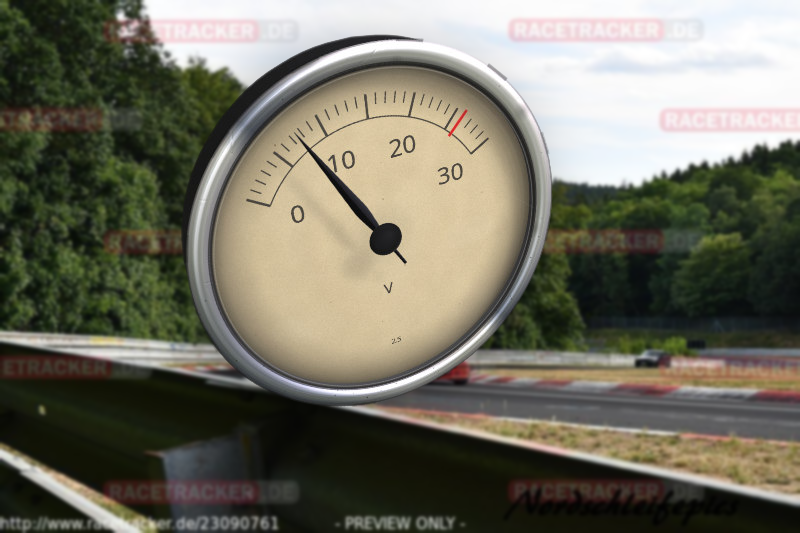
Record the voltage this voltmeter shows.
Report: 7.5 V
